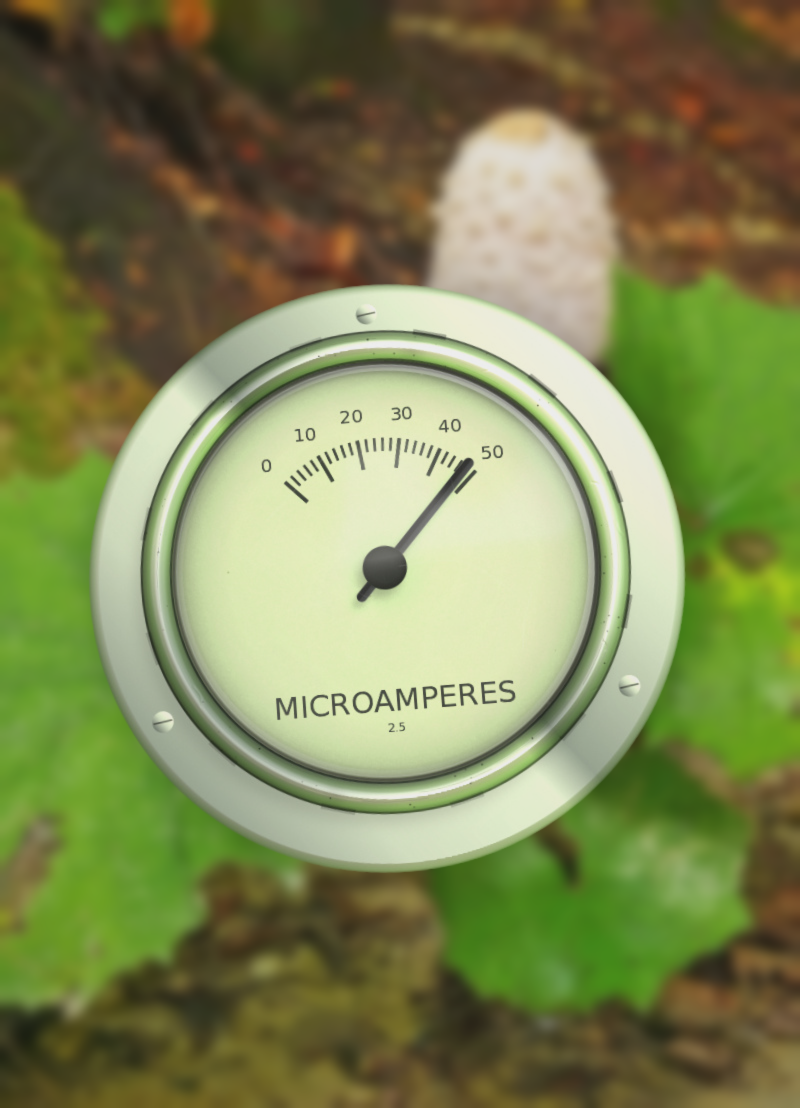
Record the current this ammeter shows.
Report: 48 µA
